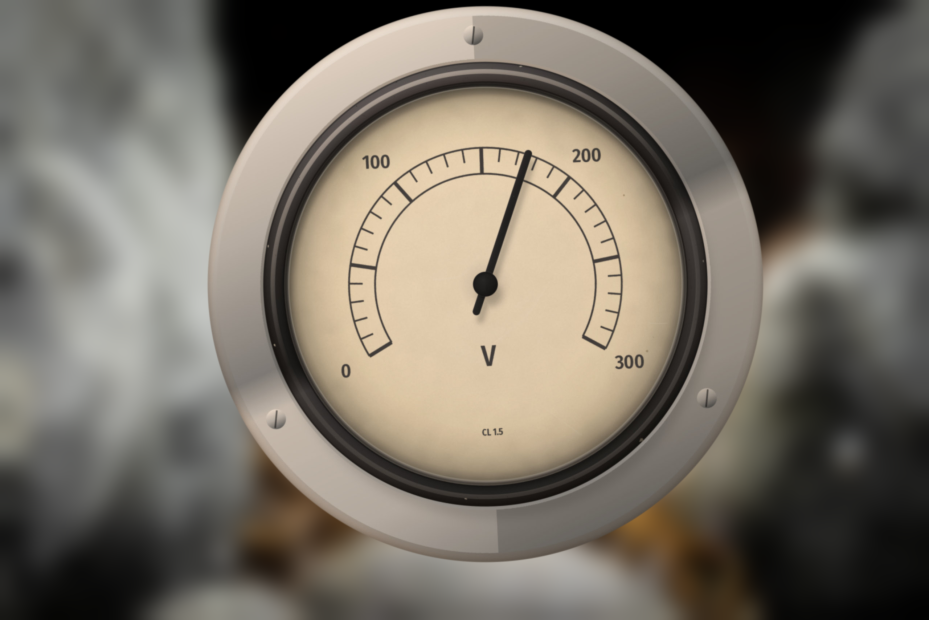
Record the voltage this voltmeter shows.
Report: 175 V
